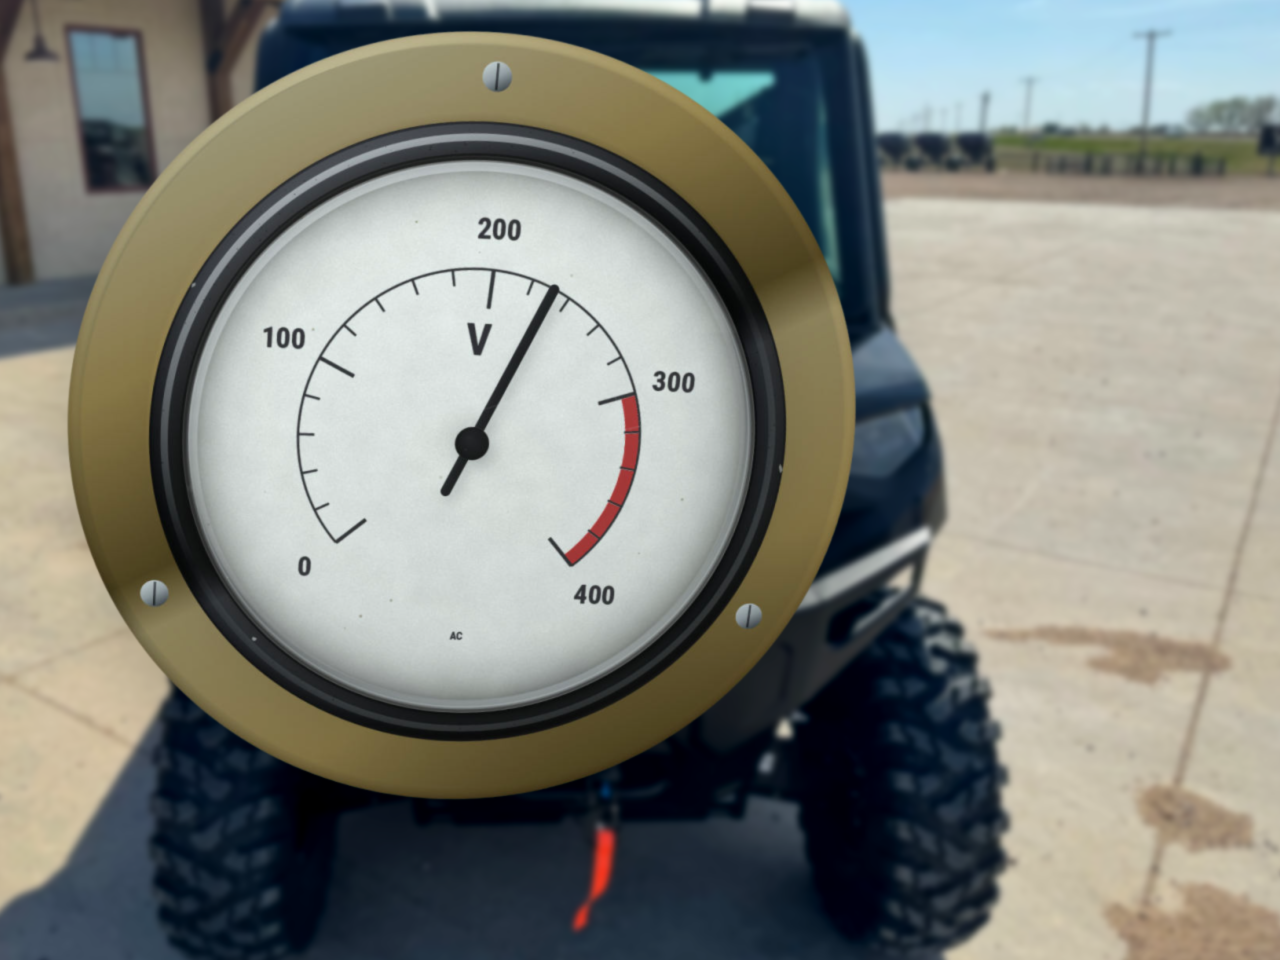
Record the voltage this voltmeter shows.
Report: 230 V
